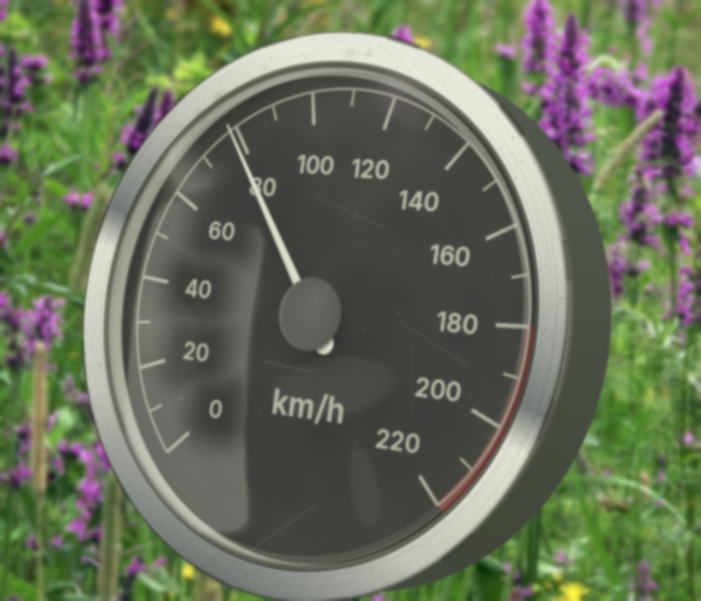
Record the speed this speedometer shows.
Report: 80 km/h
